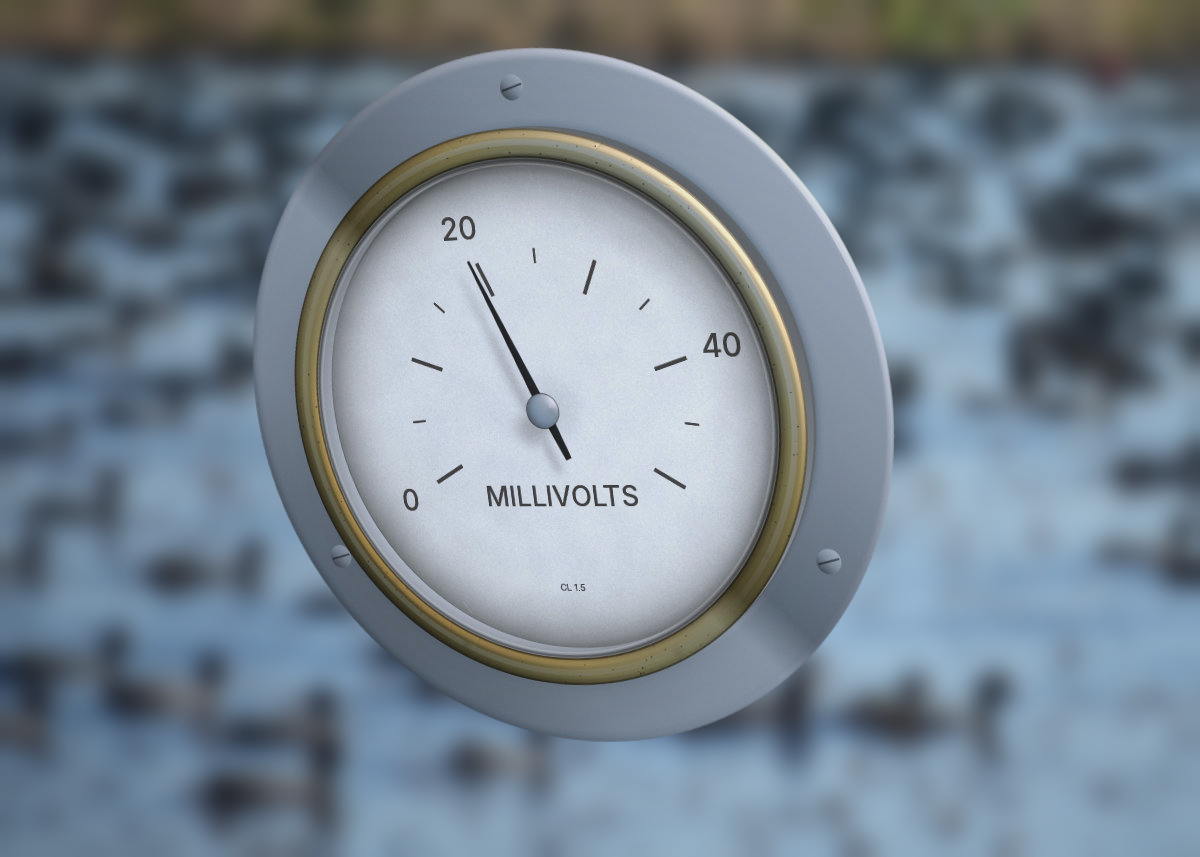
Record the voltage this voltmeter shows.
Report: 20 mV
